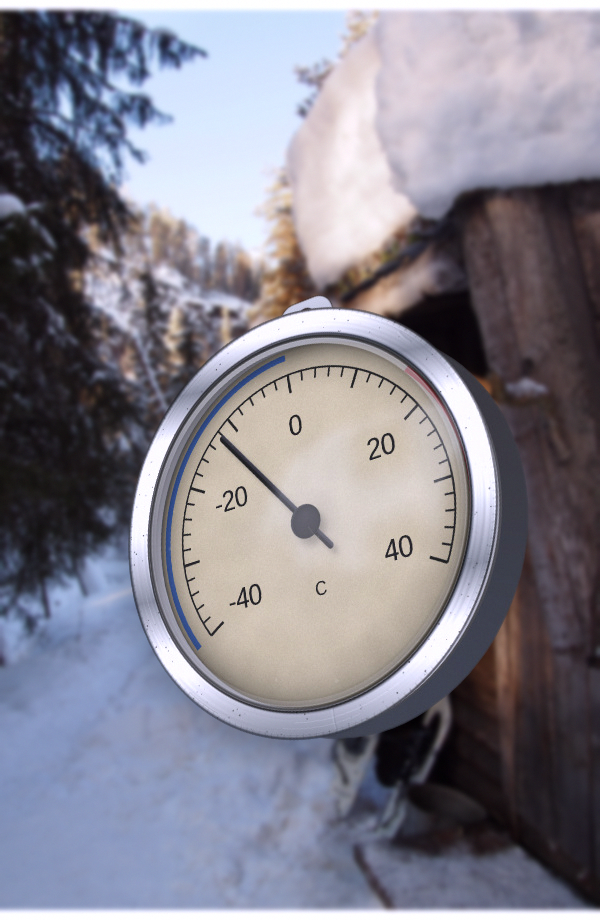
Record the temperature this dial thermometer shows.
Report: -12 °C
